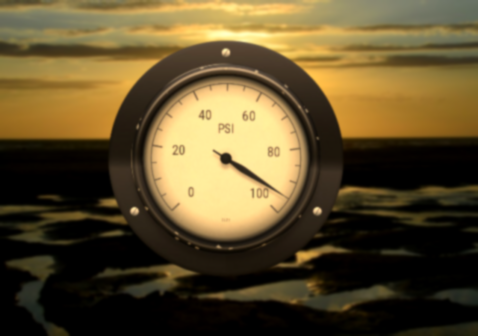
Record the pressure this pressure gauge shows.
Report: 95 psi
